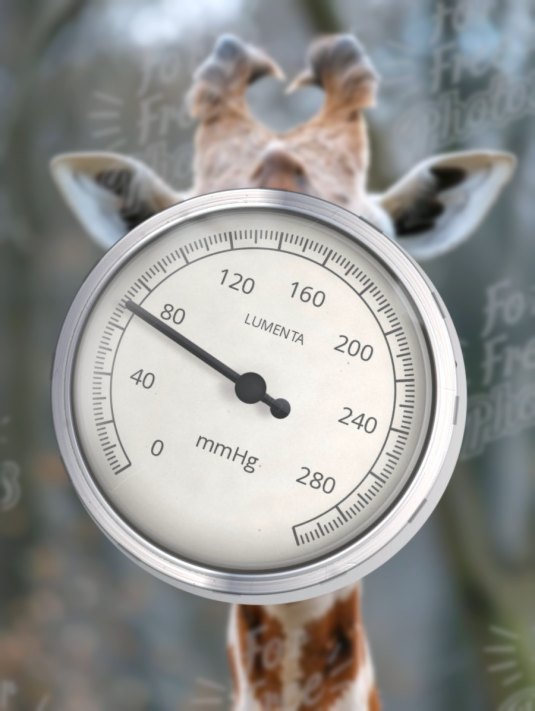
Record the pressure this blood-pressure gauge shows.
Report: 70 mmHg
